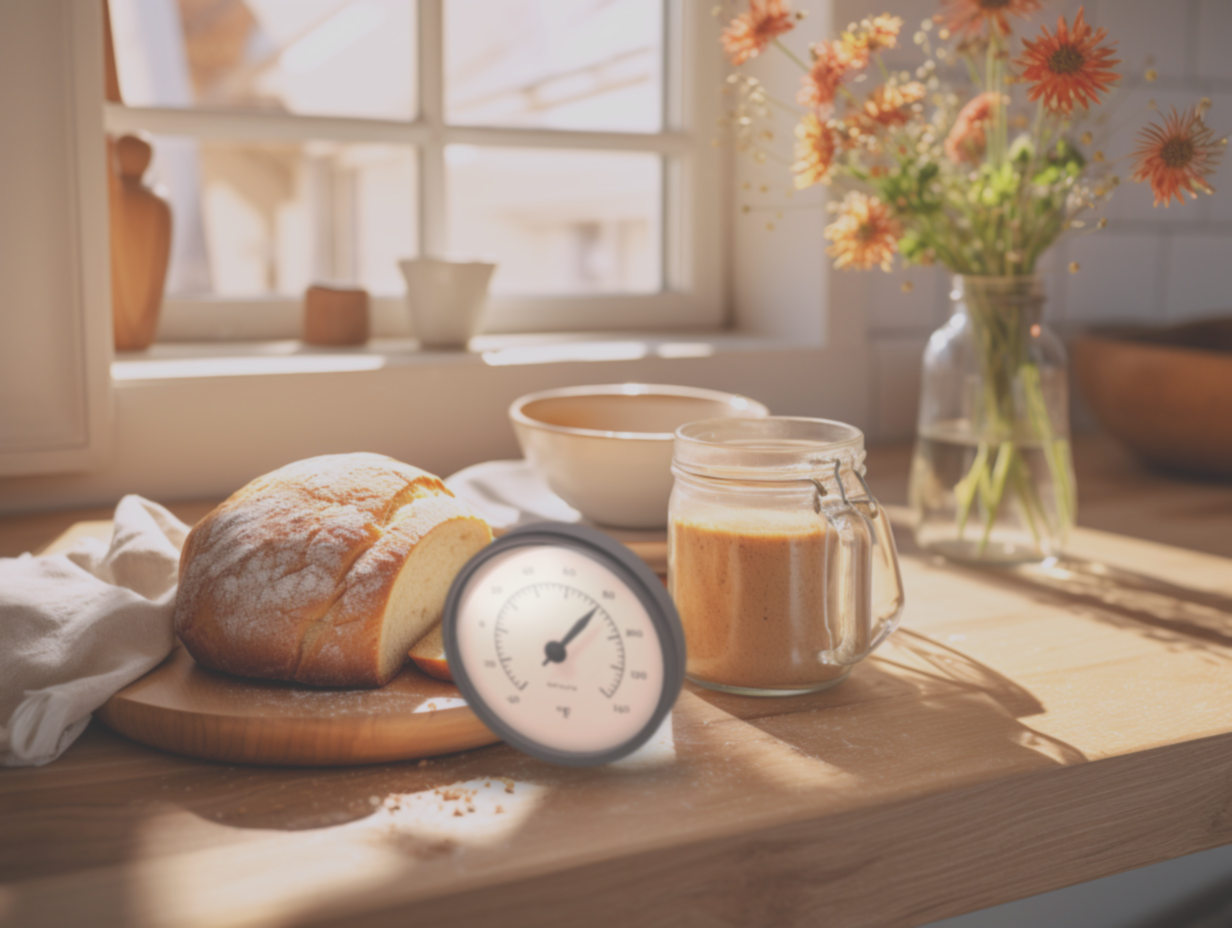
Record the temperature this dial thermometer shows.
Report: 80 °F
